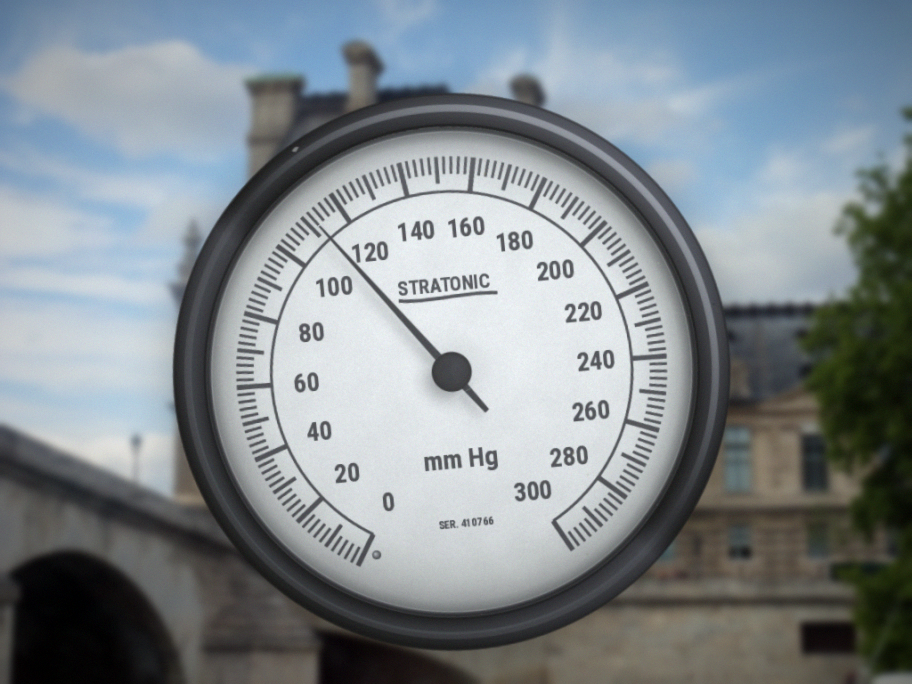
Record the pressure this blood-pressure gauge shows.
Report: 112 mmHg
